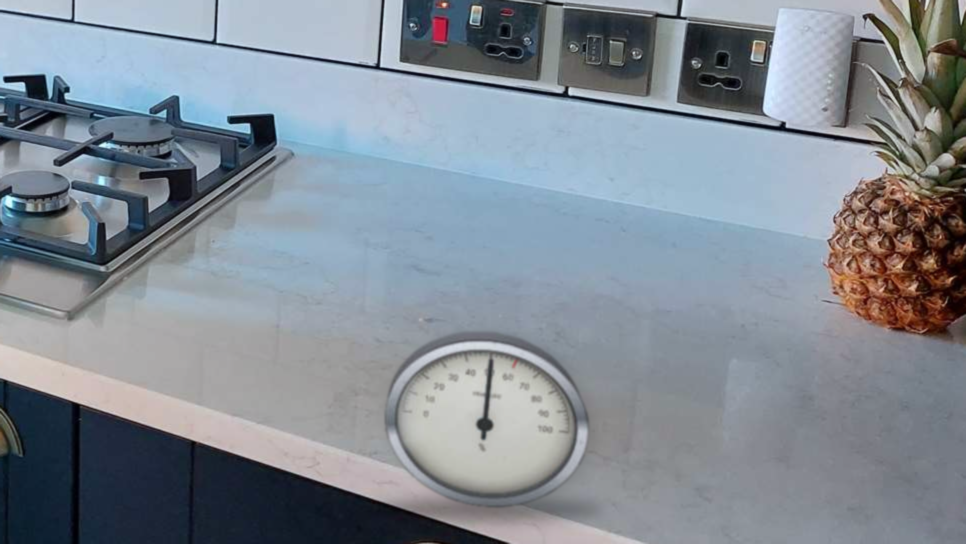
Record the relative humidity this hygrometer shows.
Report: 50 %
